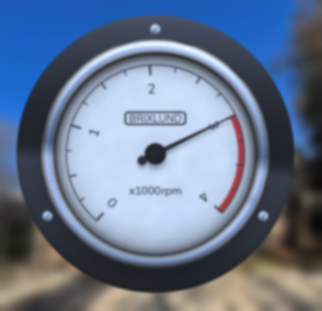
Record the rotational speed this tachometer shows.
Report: 3000 rpm
